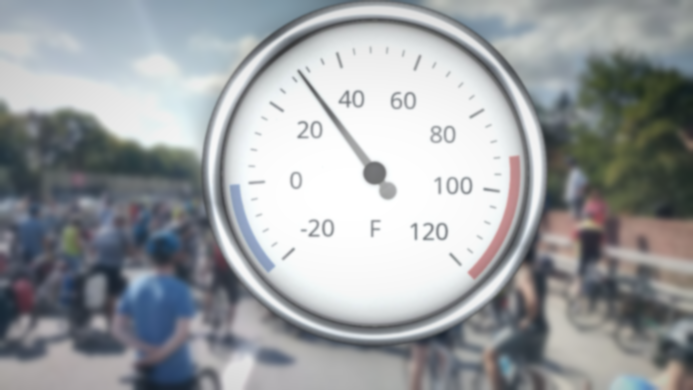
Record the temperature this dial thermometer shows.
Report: 30 °F
